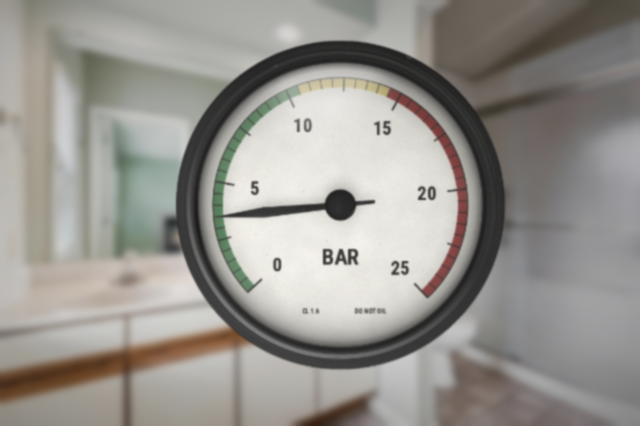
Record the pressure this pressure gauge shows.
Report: 3.5 bar
